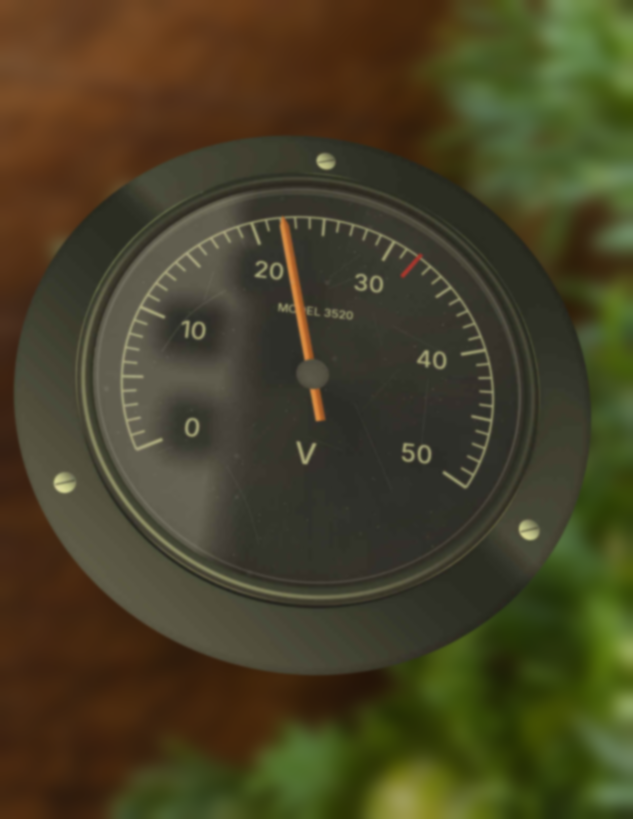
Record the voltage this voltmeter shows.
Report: 22 V
